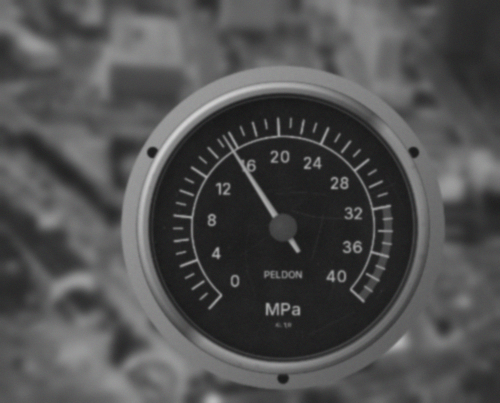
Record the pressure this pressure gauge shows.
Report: 15.5 MPa
